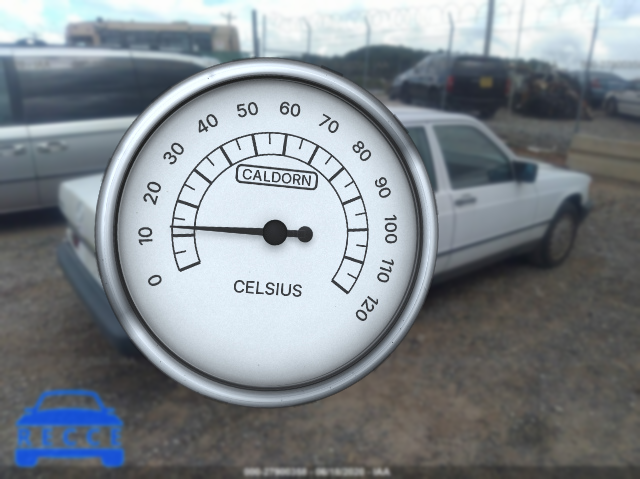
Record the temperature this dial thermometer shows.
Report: 12.5 °C
